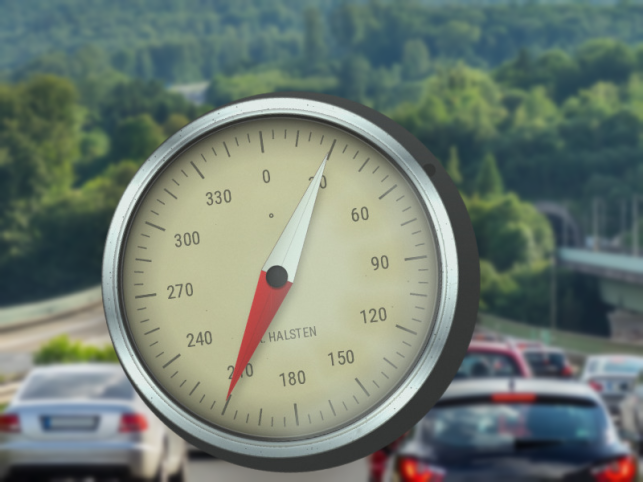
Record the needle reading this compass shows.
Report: 210 °
